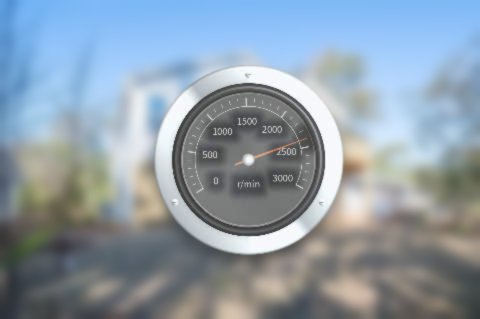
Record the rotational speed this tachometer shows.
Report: 2400 rpm
